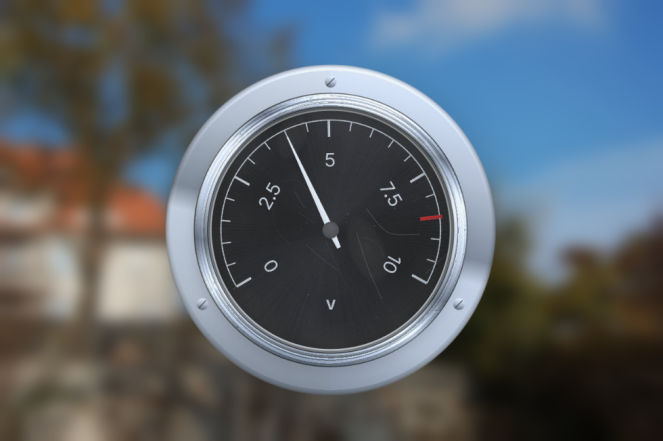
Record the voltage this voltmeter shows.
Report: 4 V
